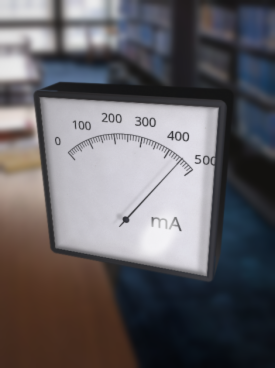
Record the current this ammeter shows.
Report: 450 mA
